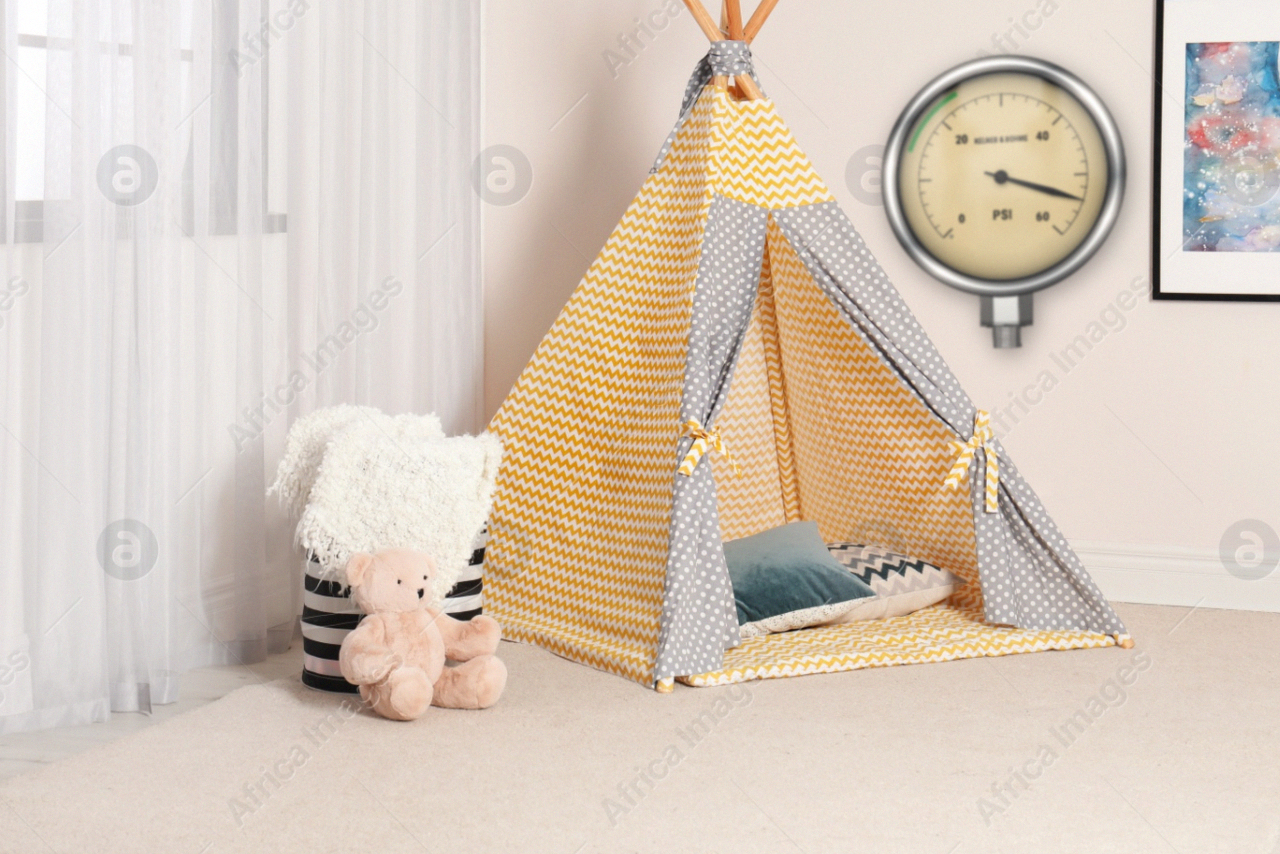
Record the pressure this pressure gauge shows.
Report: 54 psi
